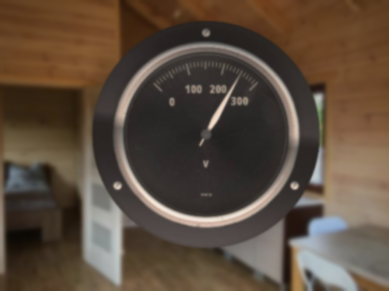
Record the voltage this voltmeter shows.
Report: 250 V
